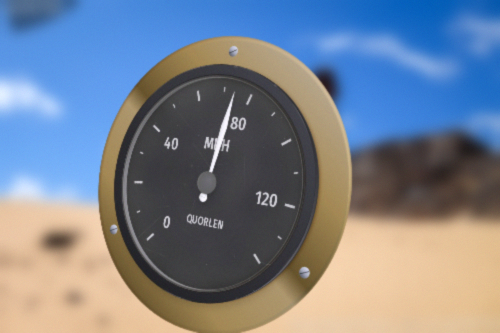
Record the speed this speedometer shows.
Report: 75 mph
